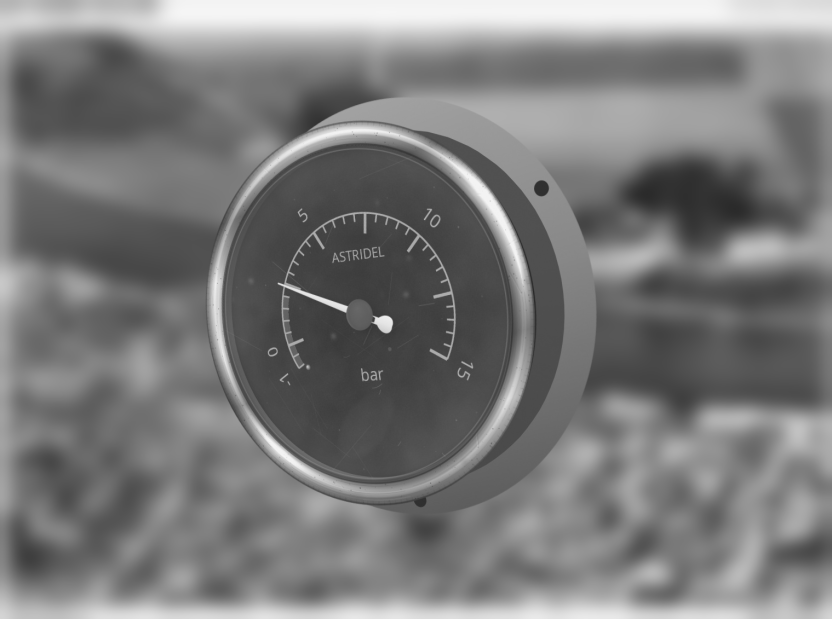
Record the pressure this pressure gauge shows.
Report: 2.5 bar
